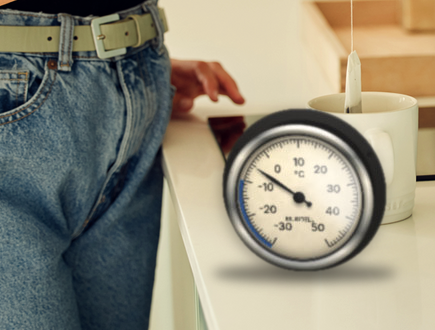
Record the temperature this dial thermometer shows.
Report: -5 °C
